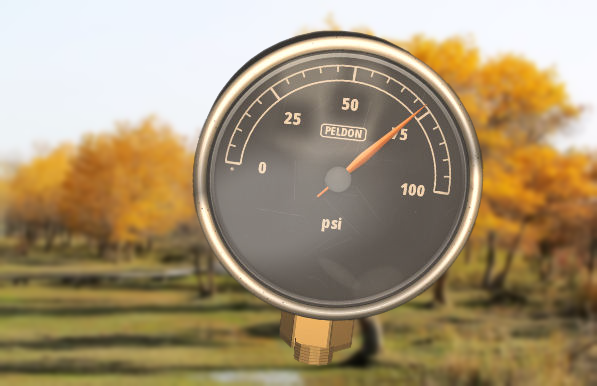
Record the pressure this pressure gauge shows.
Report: 72.5 psi
